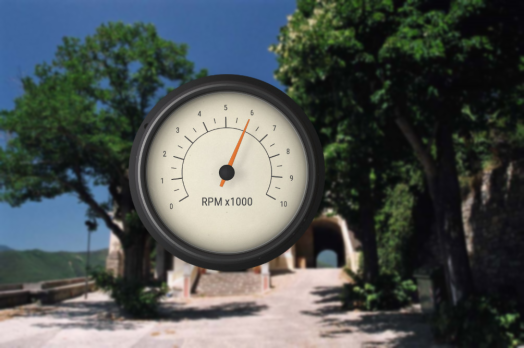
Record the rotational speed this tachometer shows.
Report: 6000 rpm
